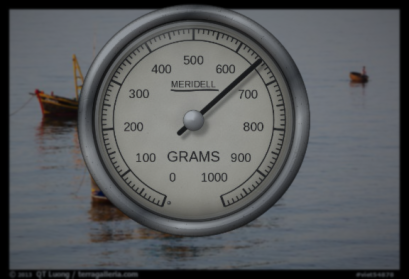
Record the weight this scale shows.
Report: 650 g
